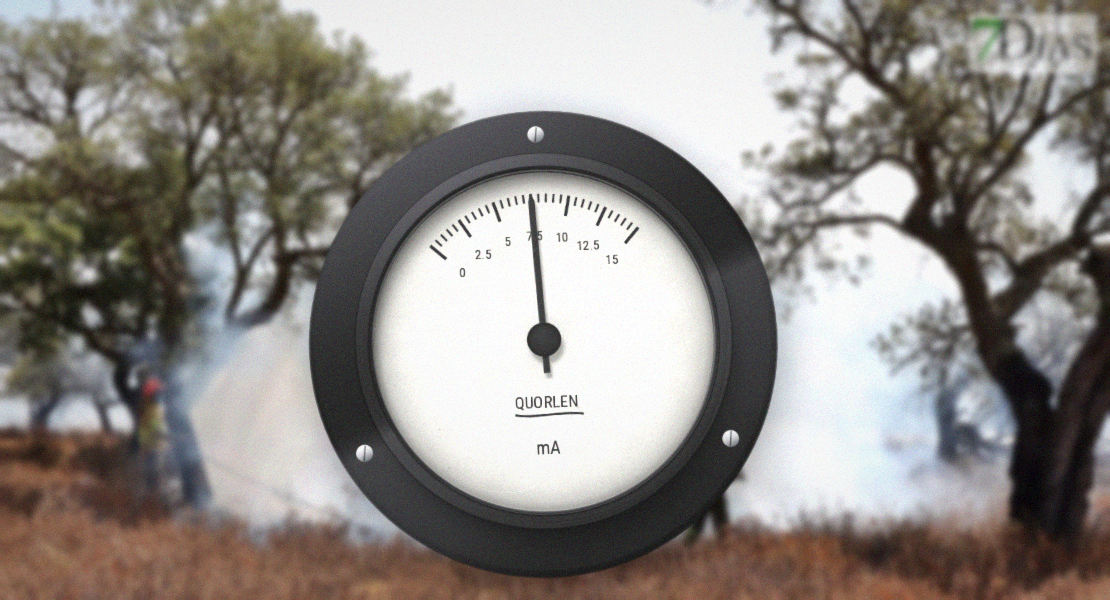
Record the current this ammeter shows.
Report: 7.5 mA
